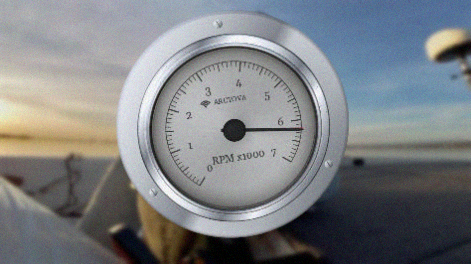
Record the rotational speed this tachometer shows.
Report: 6200 rpm
